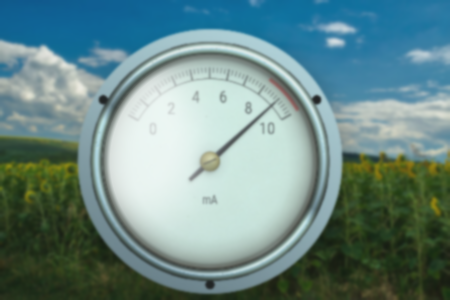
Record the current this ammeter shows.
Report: 9 mA
